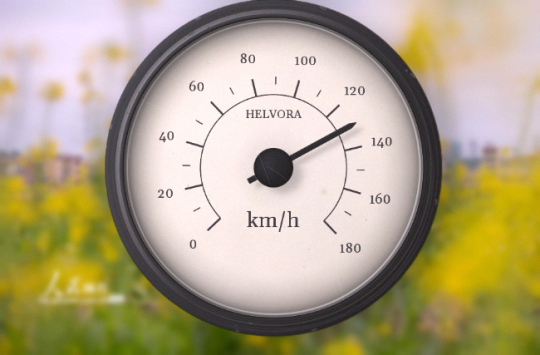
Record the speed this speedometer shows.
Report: 130 km/h
